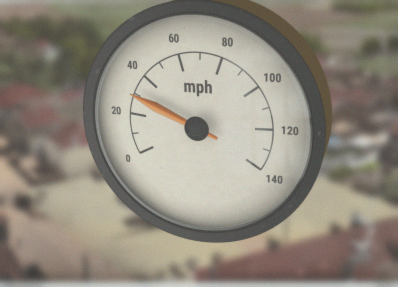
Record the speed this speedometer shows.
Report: 30 mph
